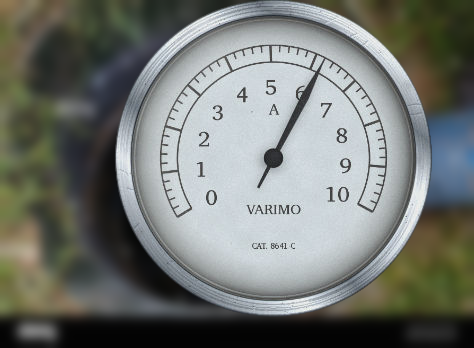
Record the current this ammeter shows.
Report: 6.2 A
